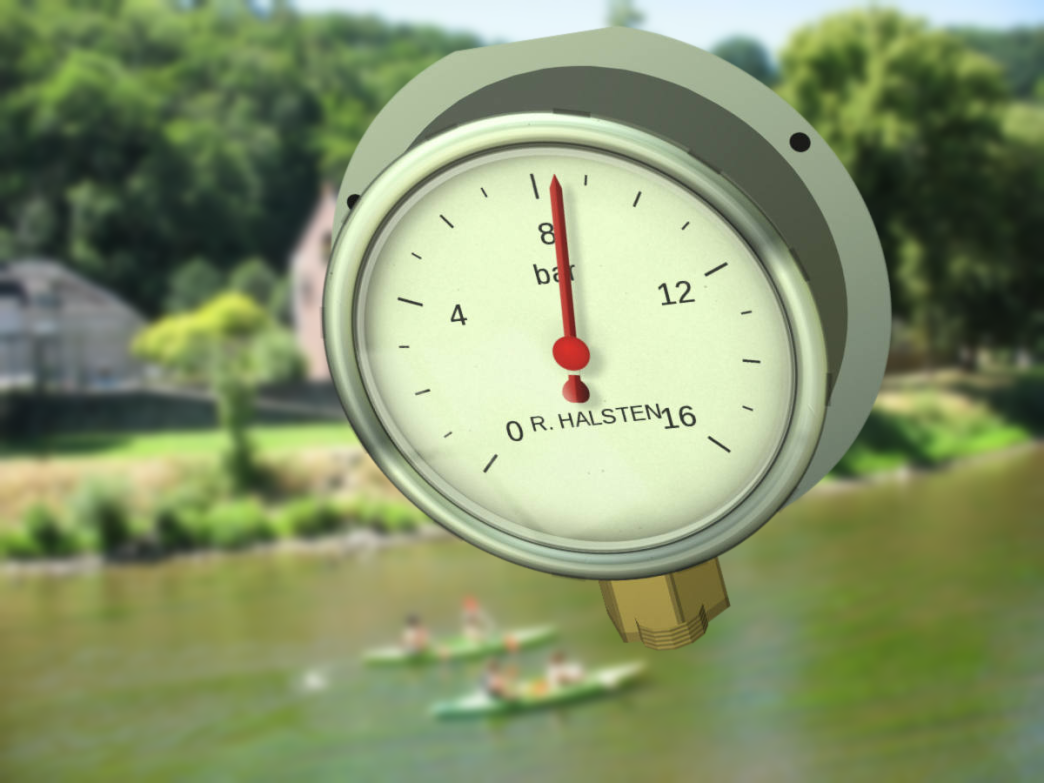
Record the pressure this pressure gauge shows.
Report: 8.5 bar
